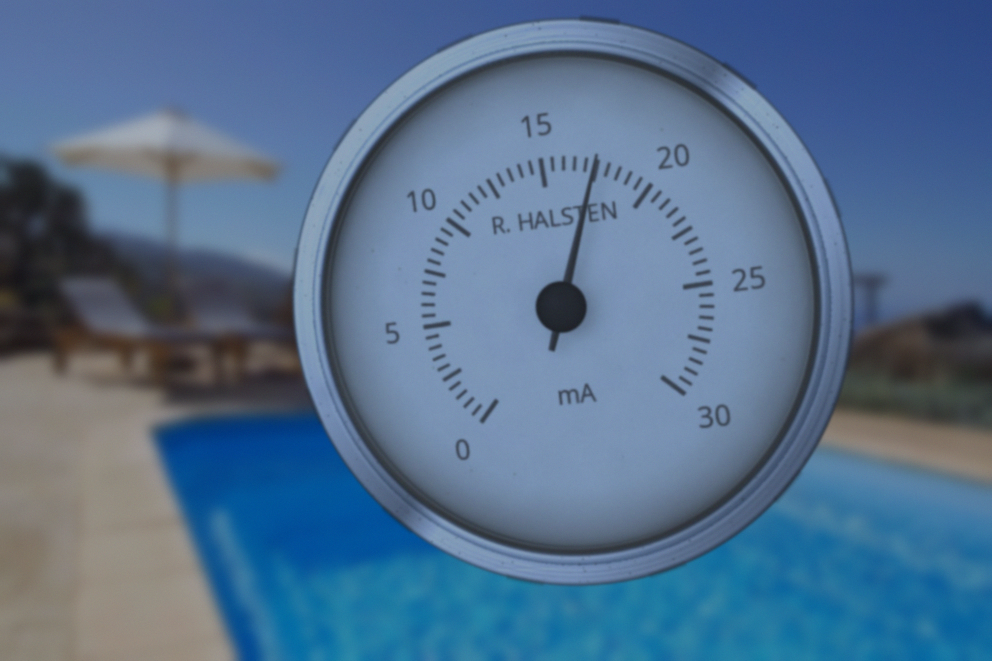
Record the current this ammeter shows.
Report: 17.5 mA
